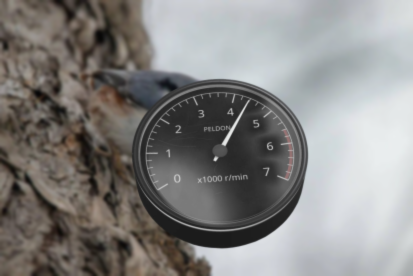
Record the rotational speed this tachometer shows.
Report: 4400 rpm
